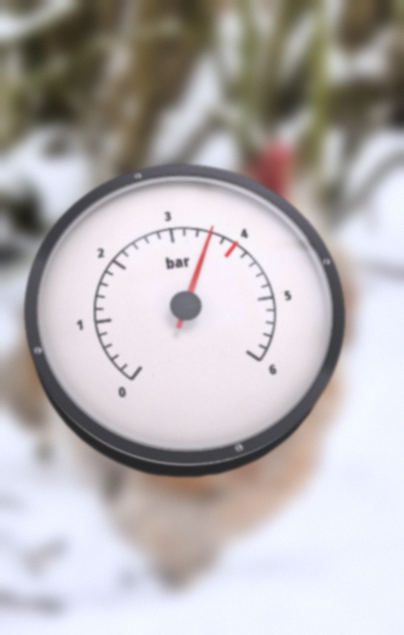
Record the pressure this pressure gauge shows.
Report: 3.6 bar
